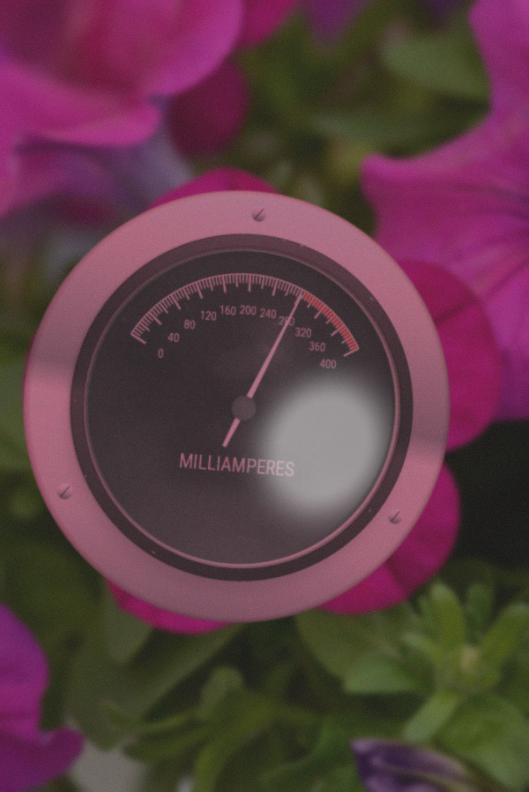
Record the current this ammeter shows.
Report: 280 mA
